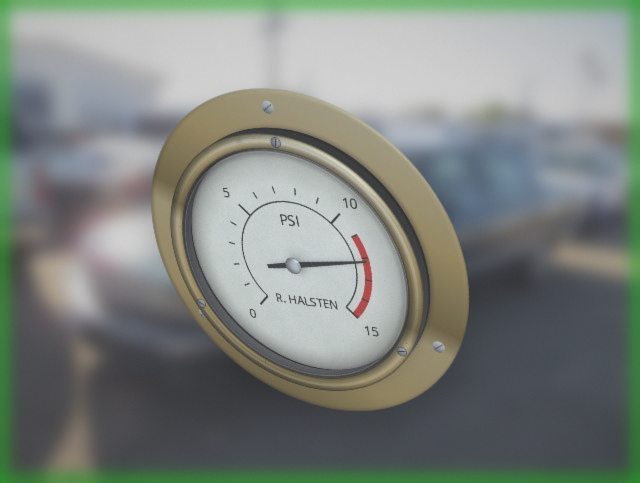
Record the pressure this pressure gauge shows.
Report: 12 psi
